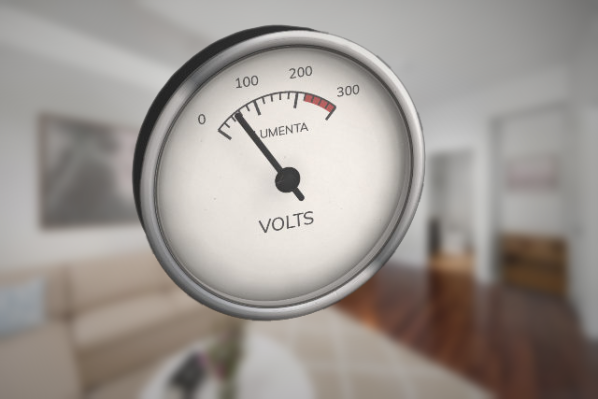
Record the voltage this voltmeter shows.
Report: 50 V
